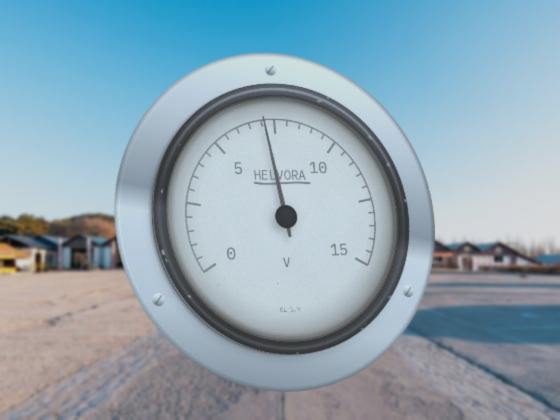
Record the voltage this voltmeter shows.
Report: 7 V
